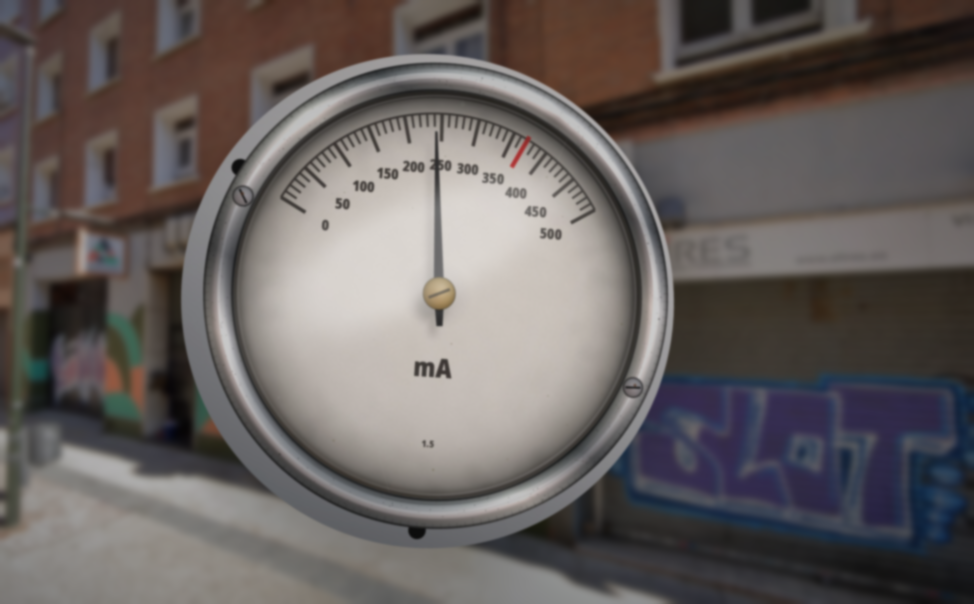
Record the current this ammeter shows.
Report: 240 mA
